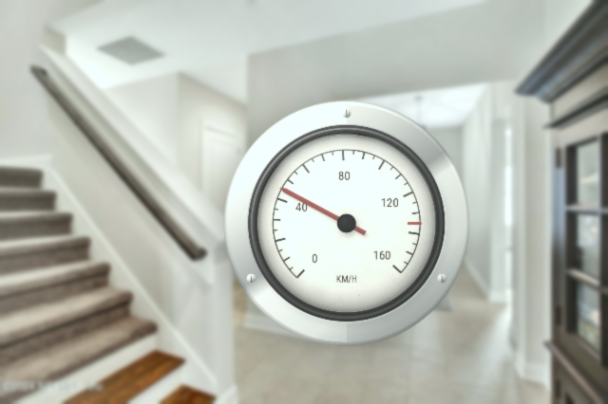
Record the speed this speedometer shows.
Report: 45 km/h
